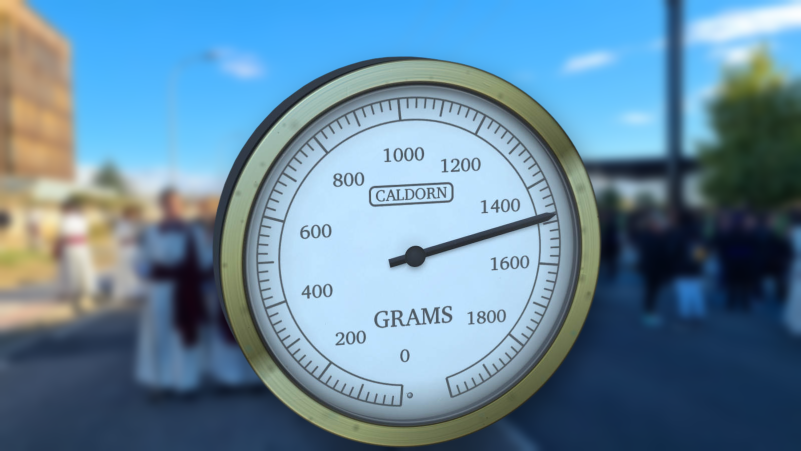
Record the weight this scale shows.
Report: 1480 g
